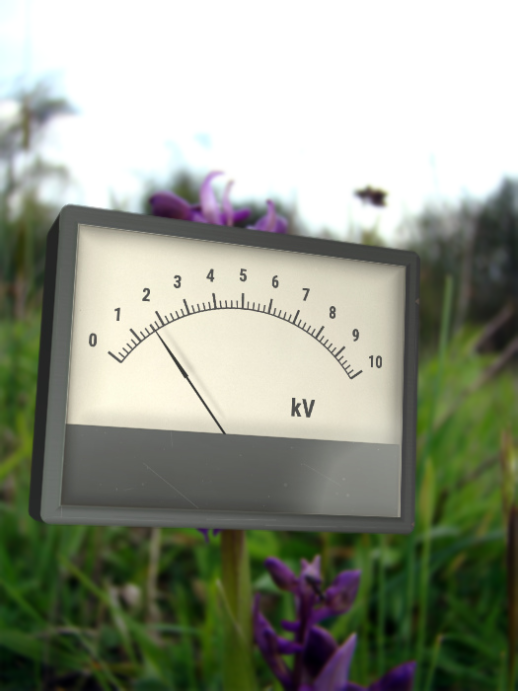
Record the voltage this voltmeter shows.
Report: 1.6 kV
